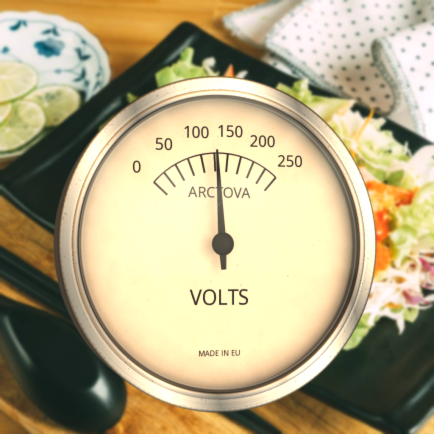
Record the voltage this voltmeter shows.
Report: 125 V
